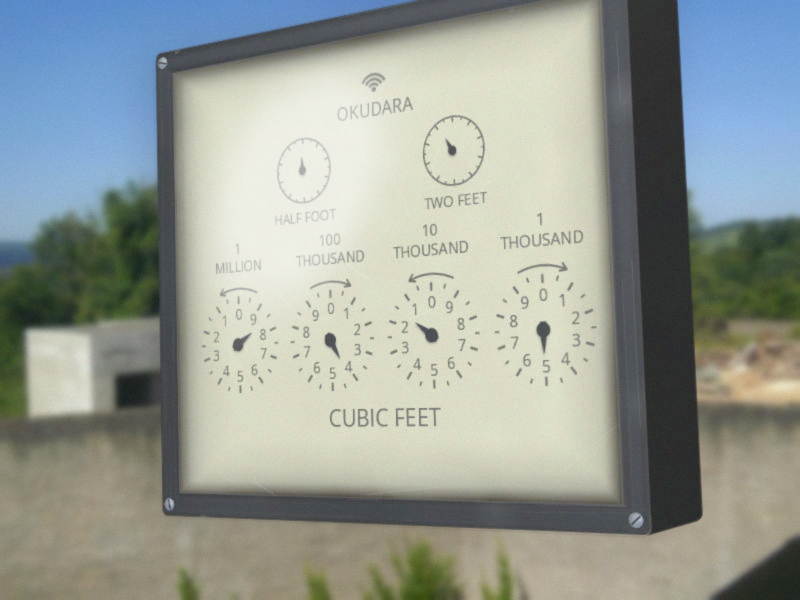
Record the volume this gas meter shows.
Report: 841500 ft³
